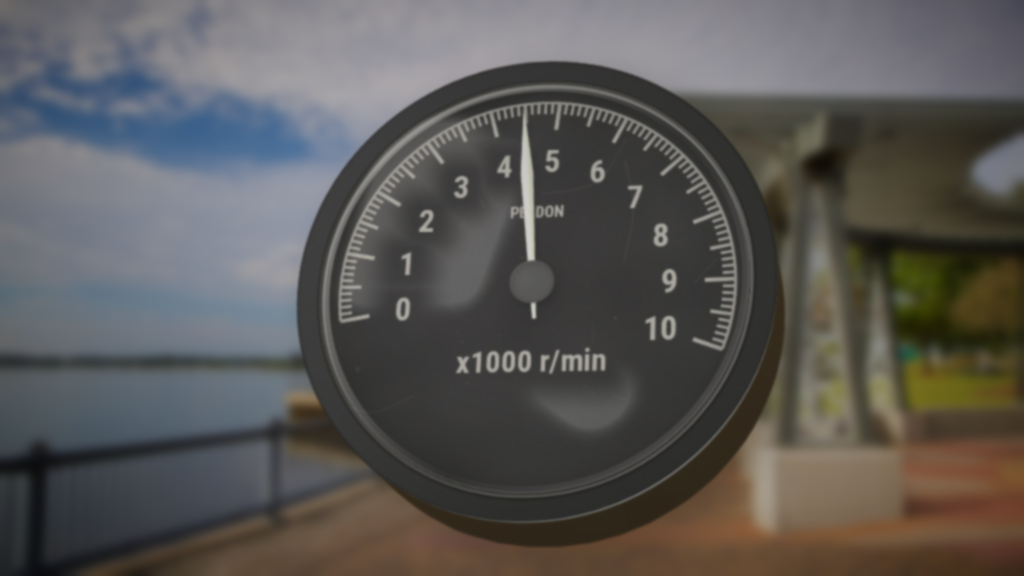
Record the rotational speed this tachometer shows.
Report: 4500 rpm
